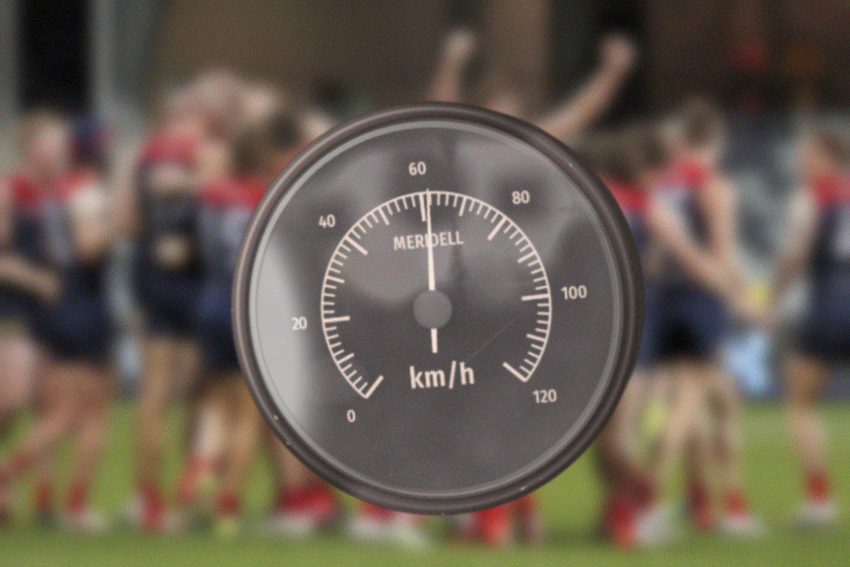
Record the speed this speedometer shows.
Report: 62 km/h
